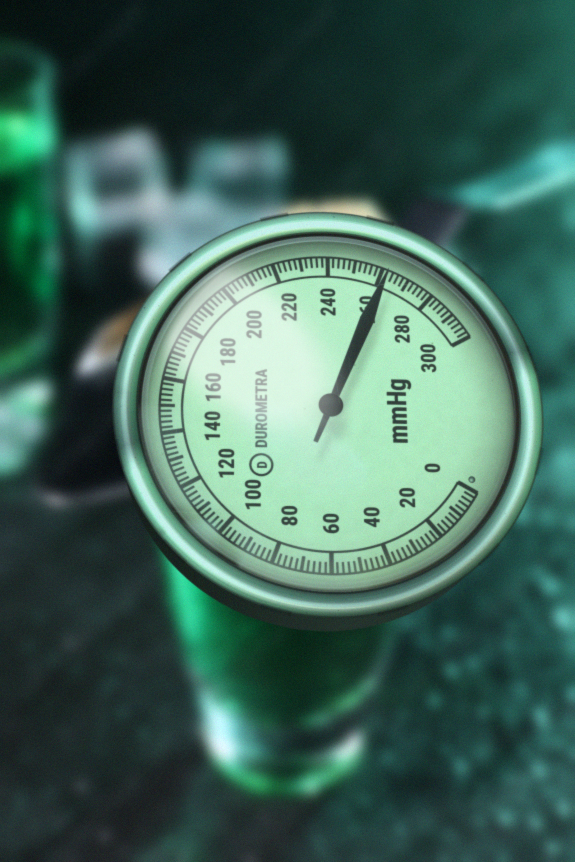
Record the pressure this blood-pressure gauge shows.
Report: 262 mmHg
